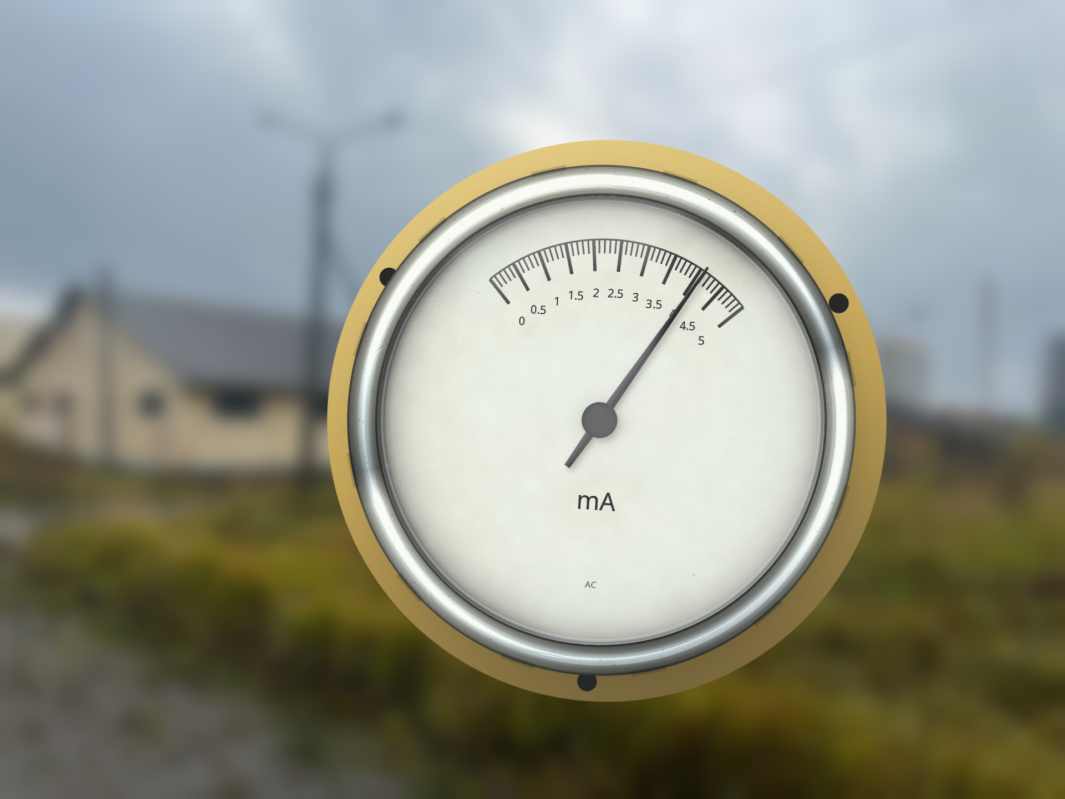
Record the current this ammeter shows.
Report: 4.1 mA
